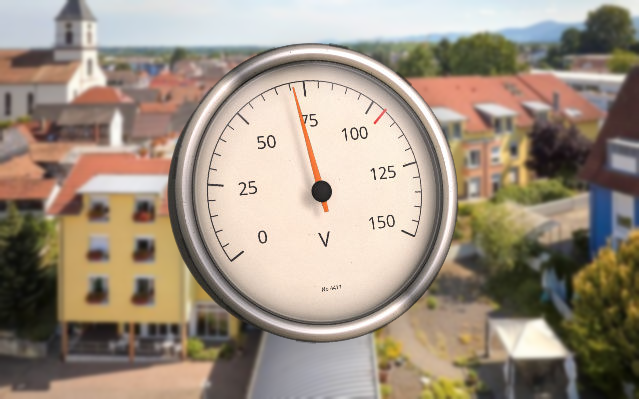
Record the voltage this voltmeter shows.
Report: 70 V
